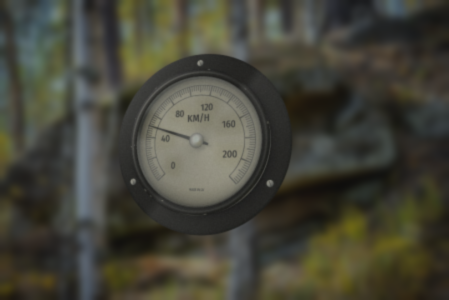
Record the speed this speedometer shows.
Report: 50 km/h
